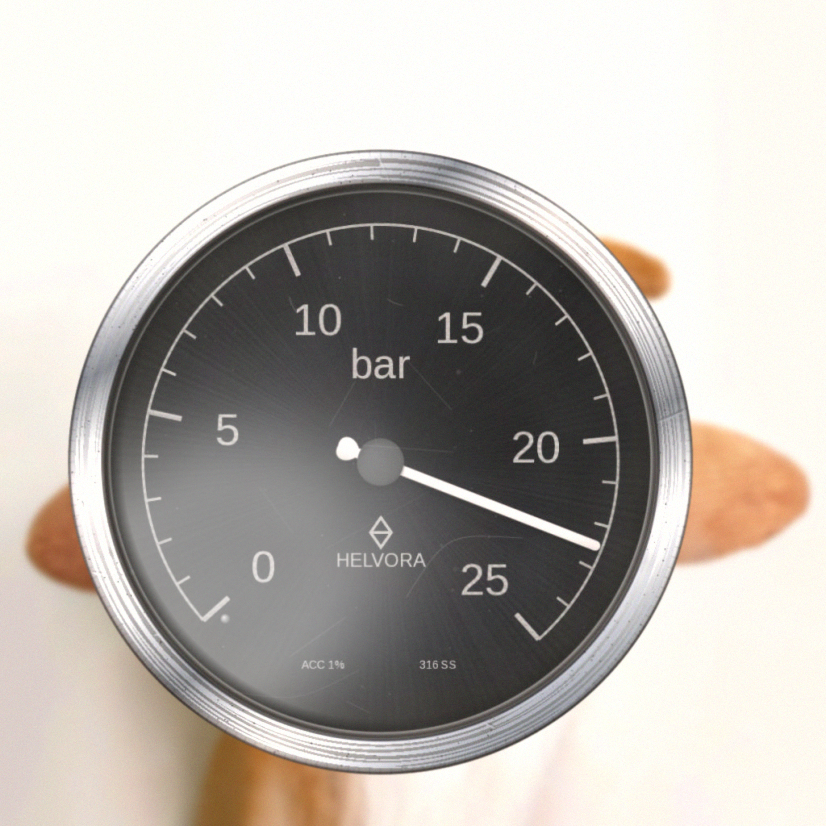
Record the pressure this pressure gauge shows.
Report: 22.5 bar
